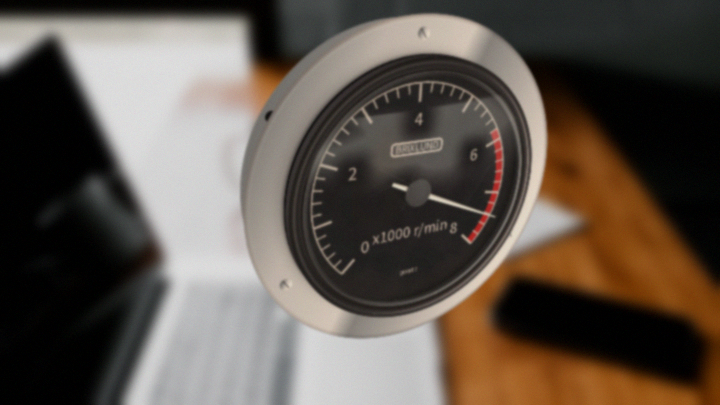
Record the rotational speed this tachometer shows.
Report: 7400 rpm
